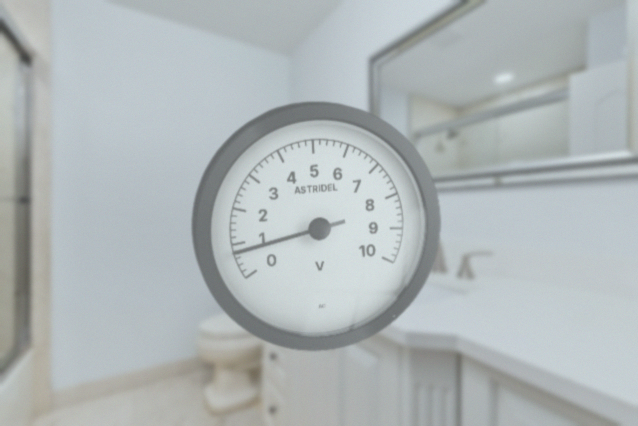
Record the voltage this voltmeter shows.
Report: 0.8 V
